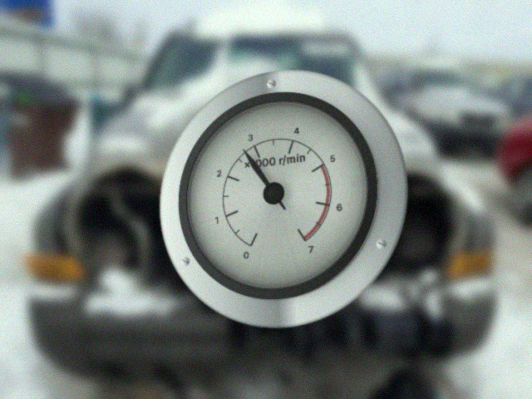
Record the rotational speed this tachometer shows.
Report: 2750 rpm
